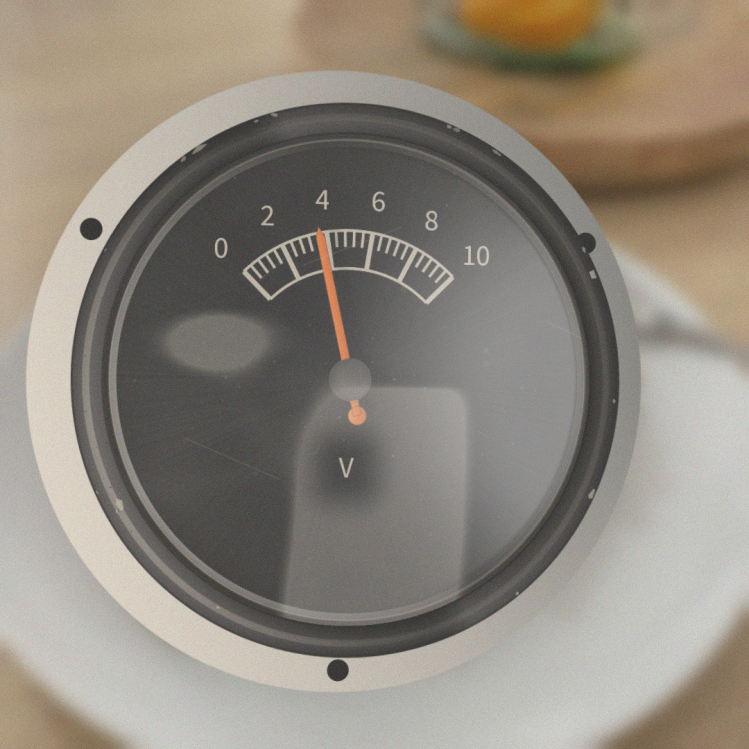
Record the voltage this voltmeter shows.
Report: 3.6 V
